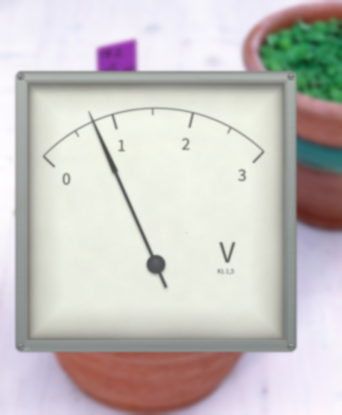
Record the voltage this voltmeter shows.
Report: 0.75 V
